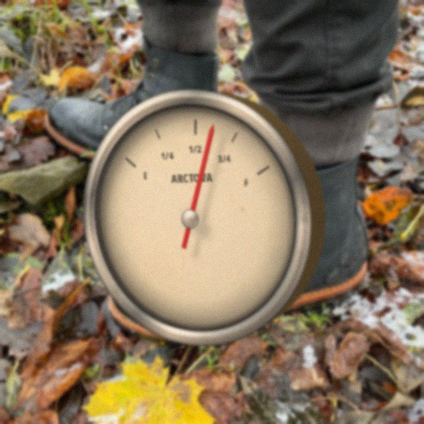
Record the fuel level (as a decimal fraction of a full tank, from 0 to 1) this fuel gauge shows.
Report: 0.625
